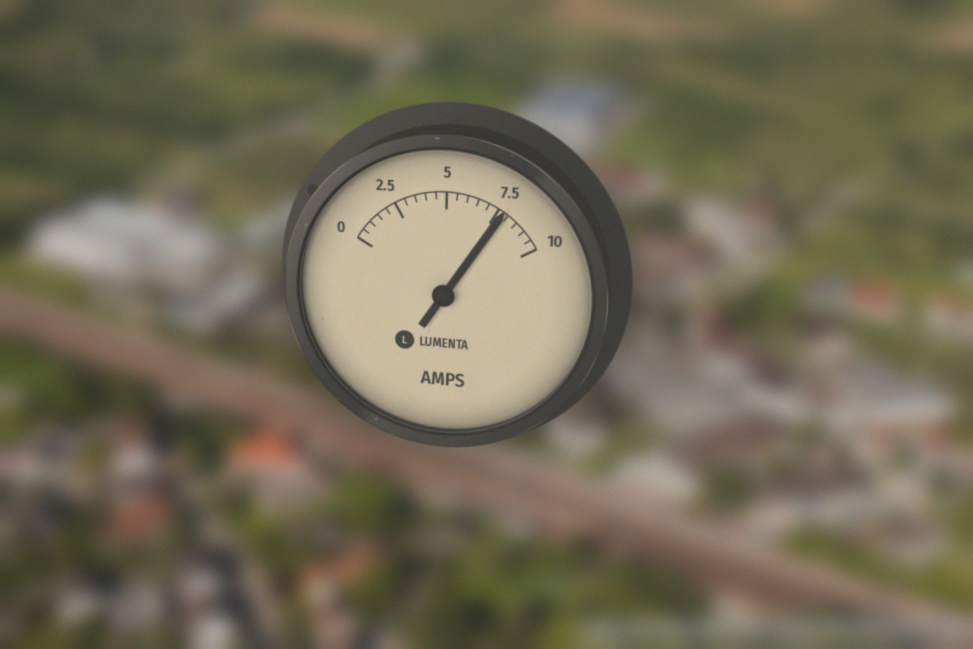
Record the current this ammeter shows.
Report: 7.75 A
